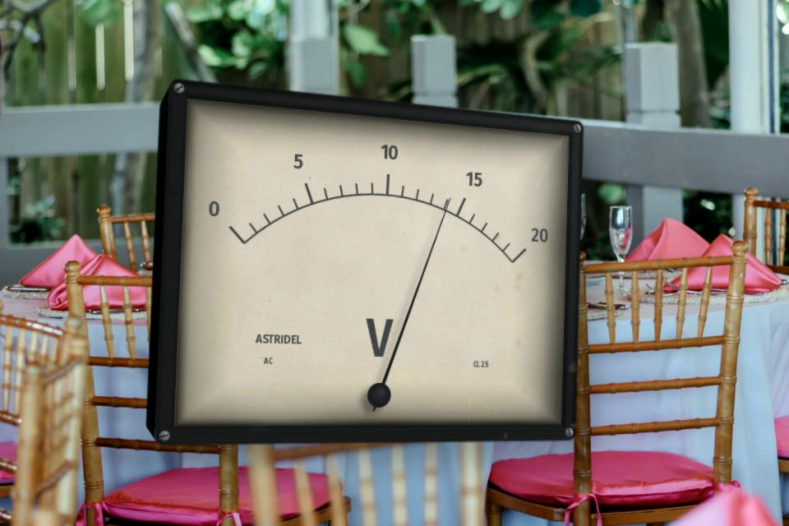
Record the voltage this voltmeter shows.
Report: 14 V
